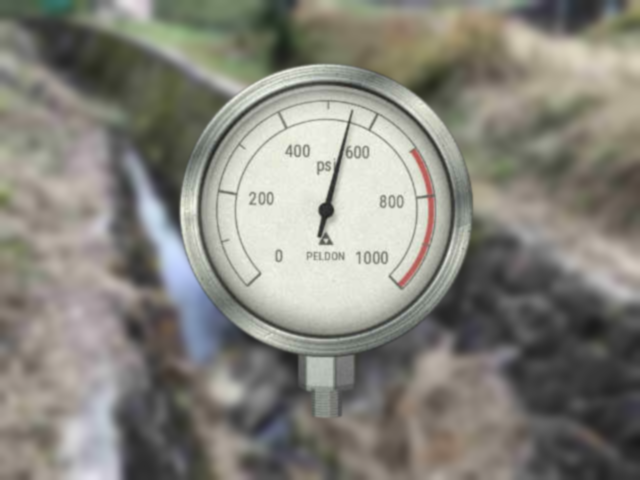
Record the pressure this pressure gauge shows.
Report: 550 psi
